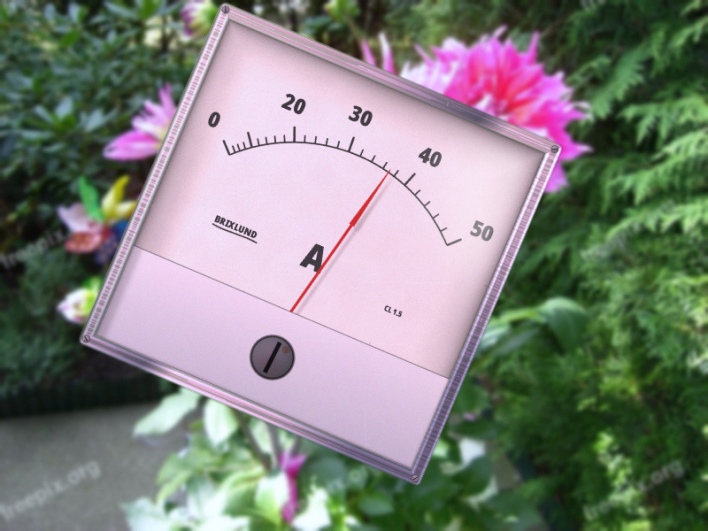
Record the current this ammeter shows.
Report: 37 A
